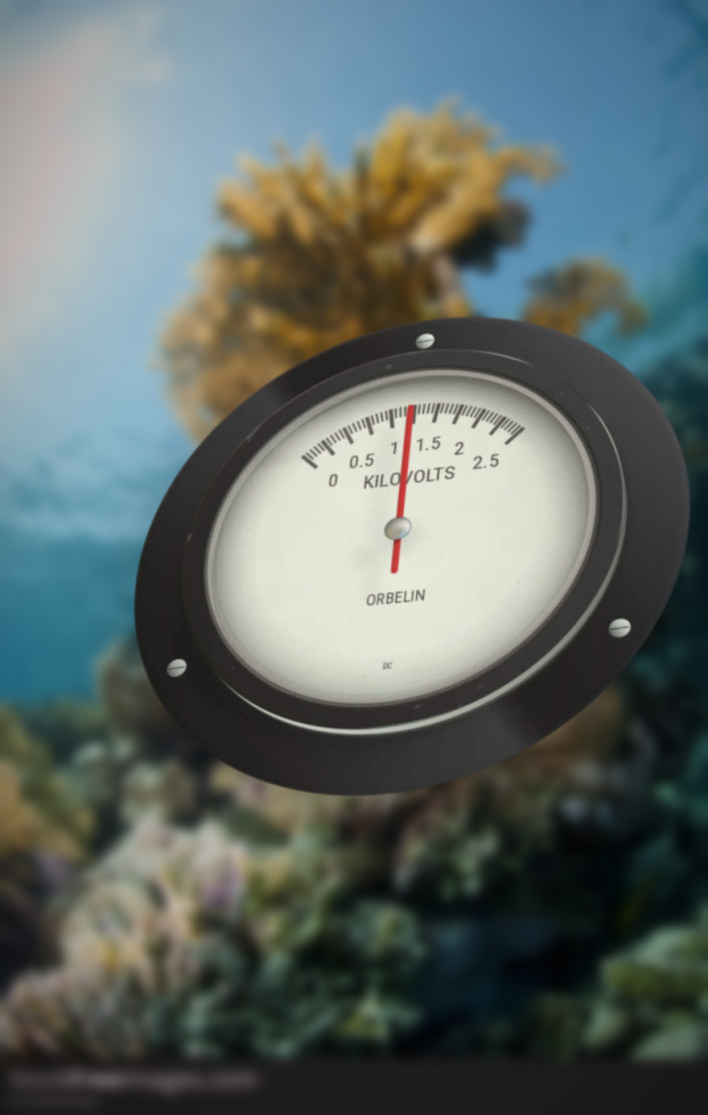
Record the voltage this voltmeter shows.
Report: 1.25 kV
